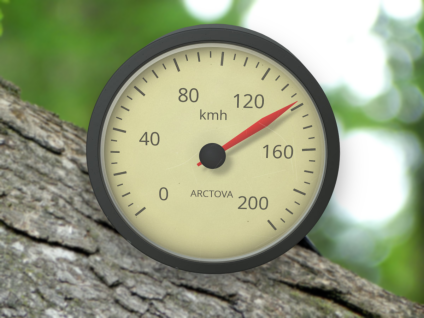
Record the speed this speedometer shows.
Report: 137.5 km/h
